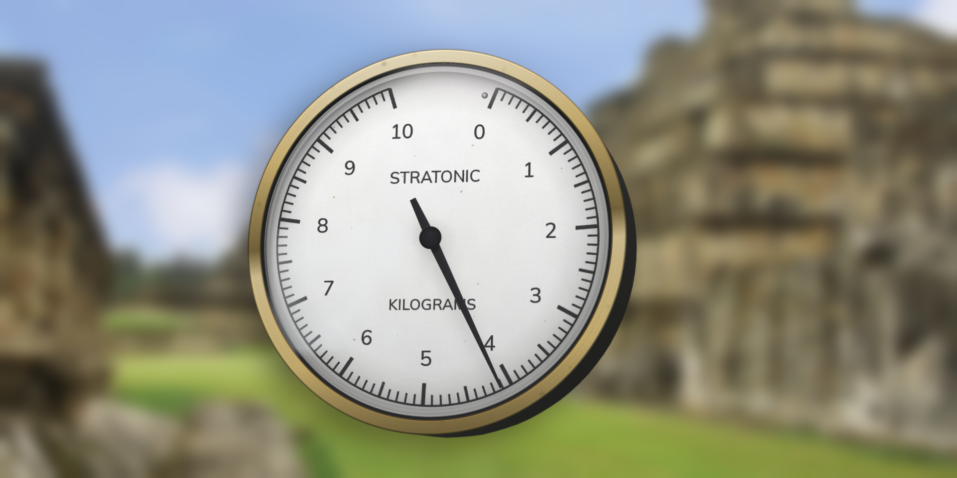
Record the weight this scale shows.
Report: 4.1 kg
